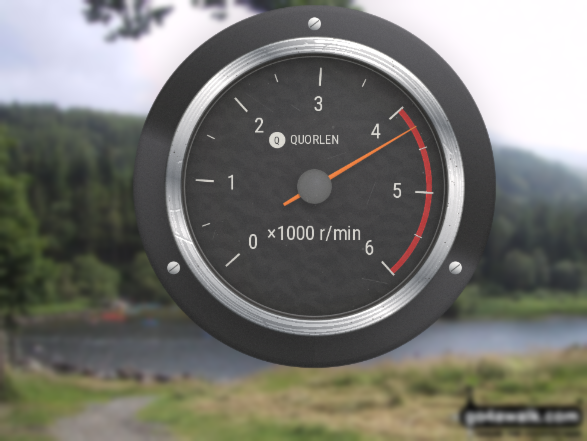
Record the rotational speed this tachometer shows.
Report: 4250 rpm
